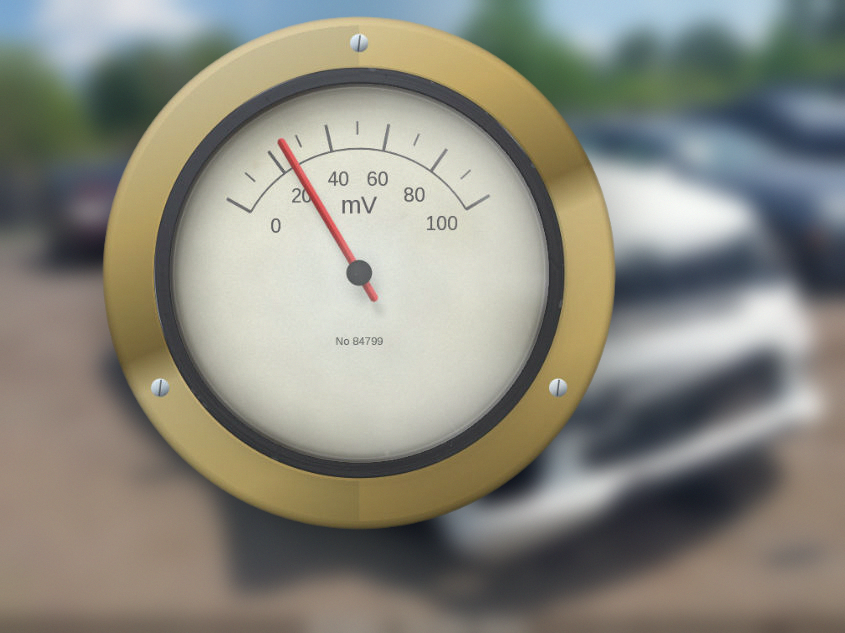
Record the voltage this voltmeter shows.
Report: 25 mV
